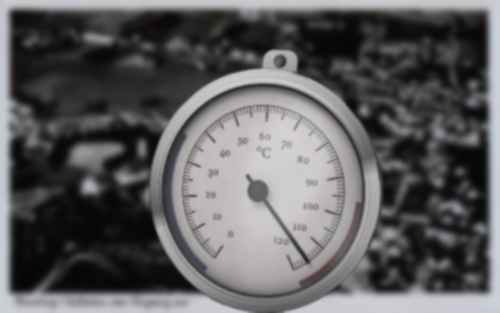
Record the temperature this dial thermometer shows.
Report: 115 °C
